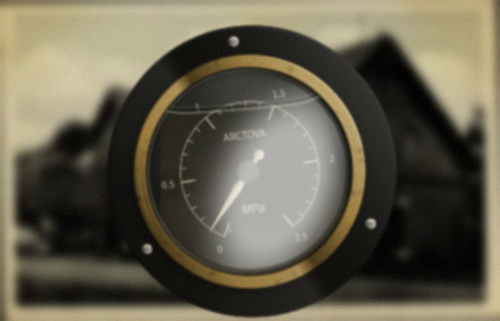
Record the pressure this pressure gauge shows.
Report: 0.1 MPa
